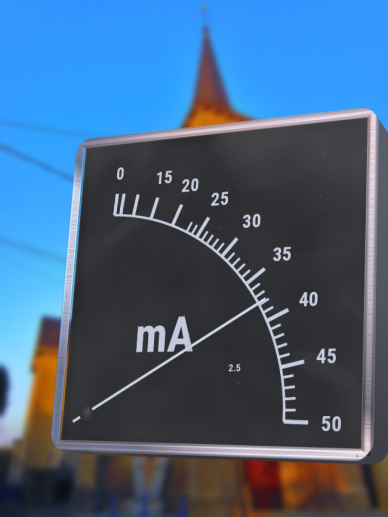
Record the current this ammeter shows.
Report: 38 mA
